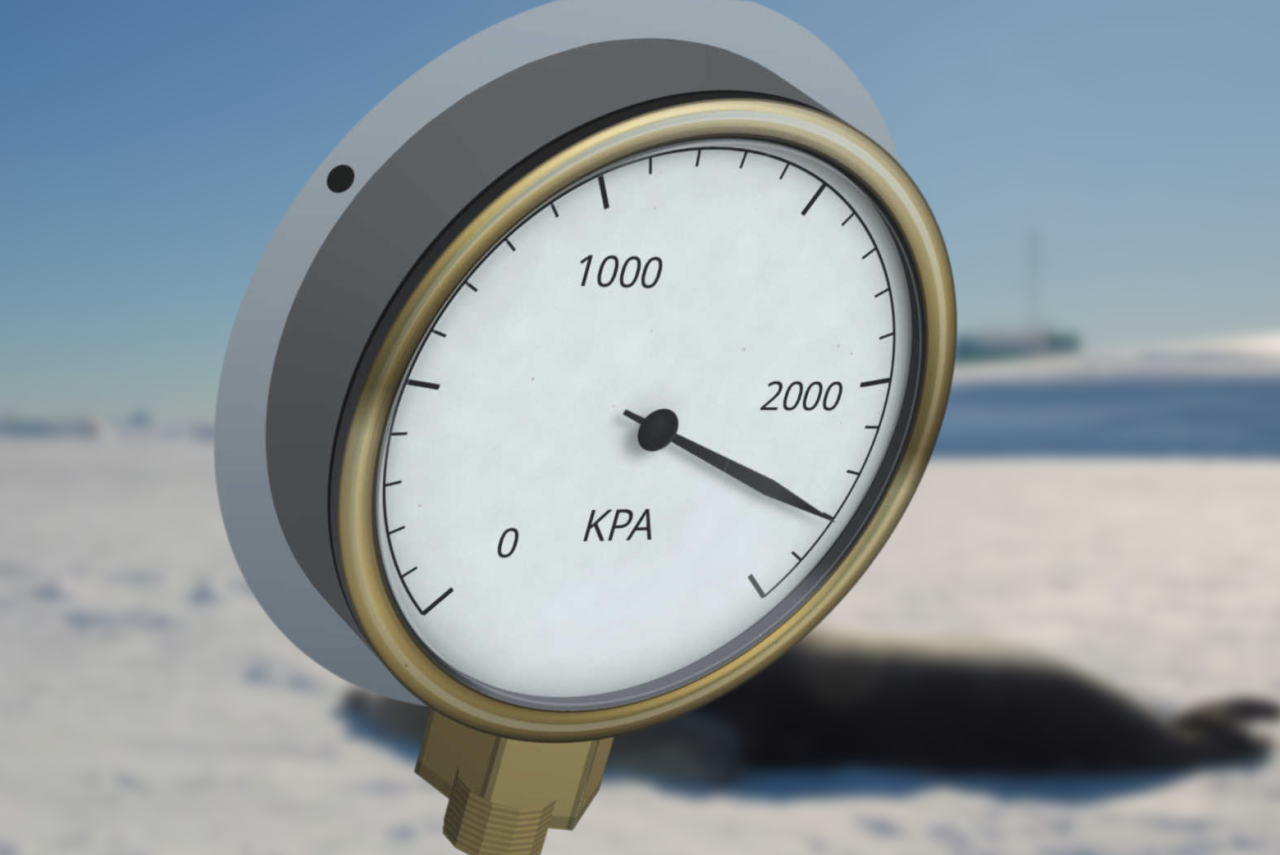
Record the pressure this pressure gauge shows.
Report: 2300 kPa
